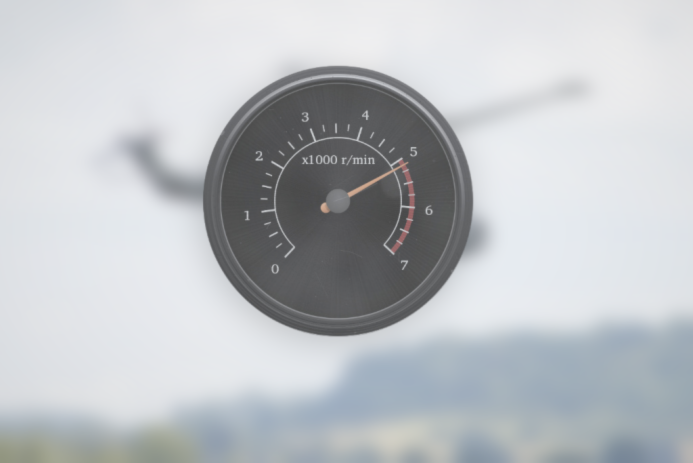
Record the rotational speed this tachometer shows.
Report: 5125 rpm
